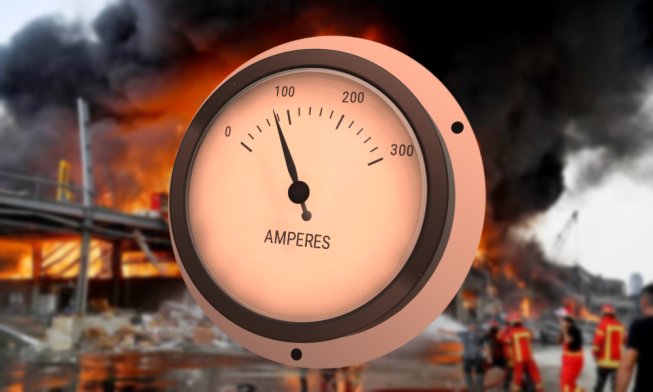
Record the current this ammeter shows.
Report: 80 A
